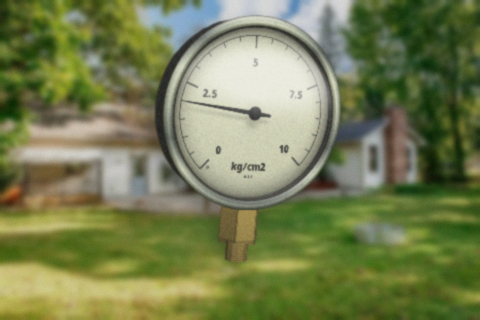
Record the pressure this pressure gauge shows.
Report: 2 kg/cm²
